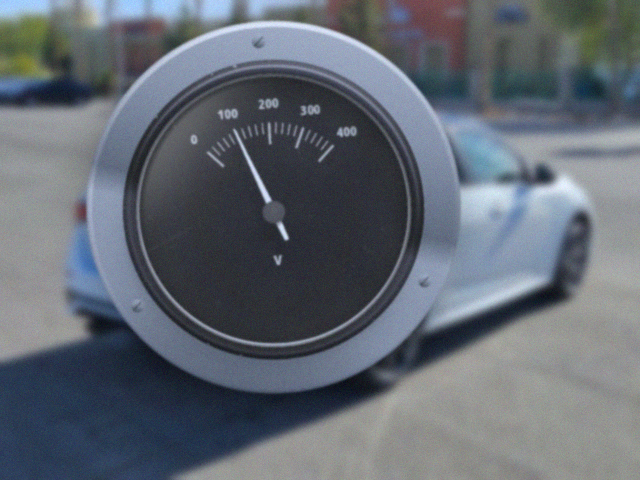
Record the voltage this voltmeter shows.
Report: 100 V
